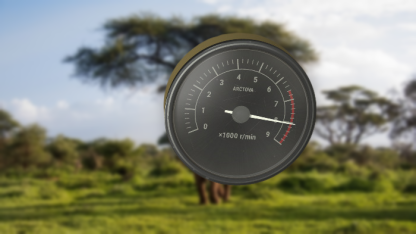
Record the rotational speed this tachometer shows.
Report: 8000 rpm
